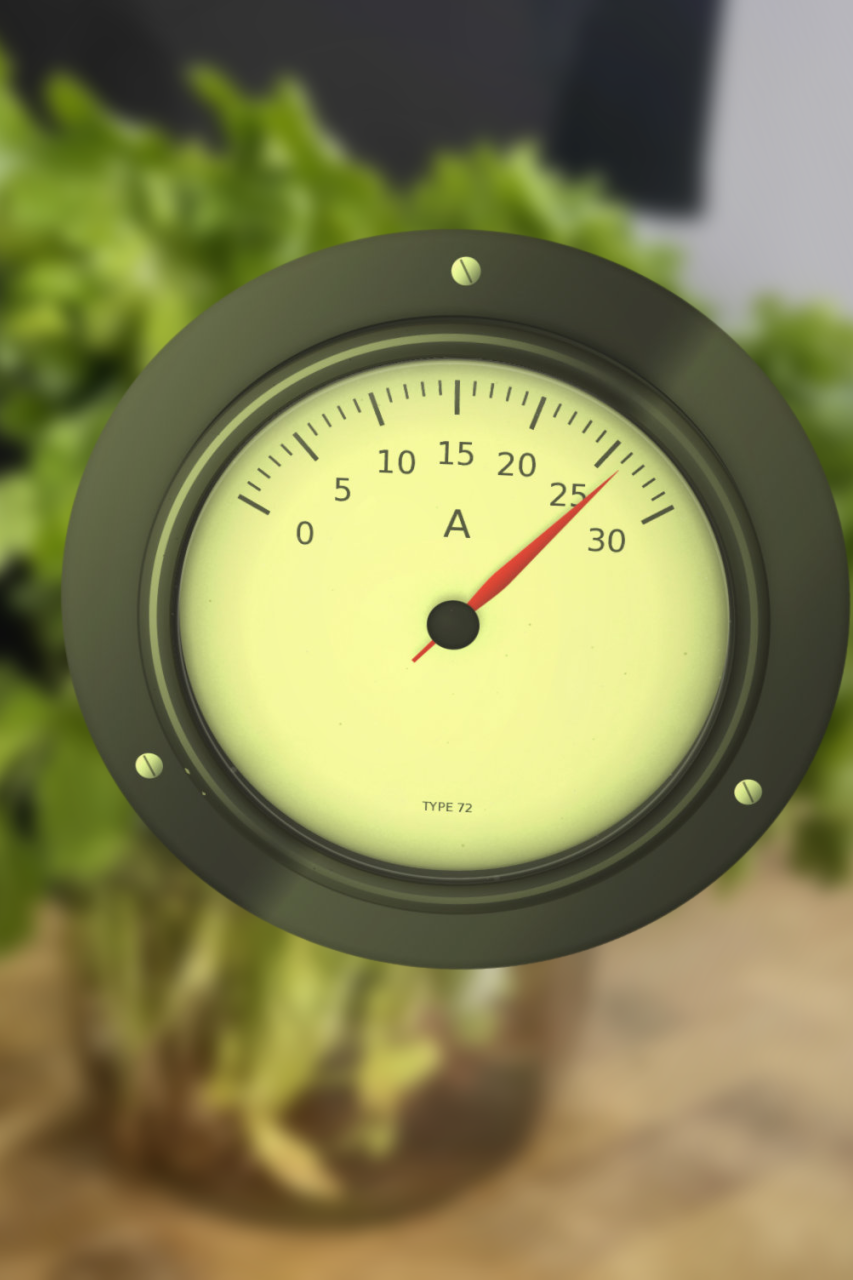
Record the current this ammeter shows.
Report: 26 A
